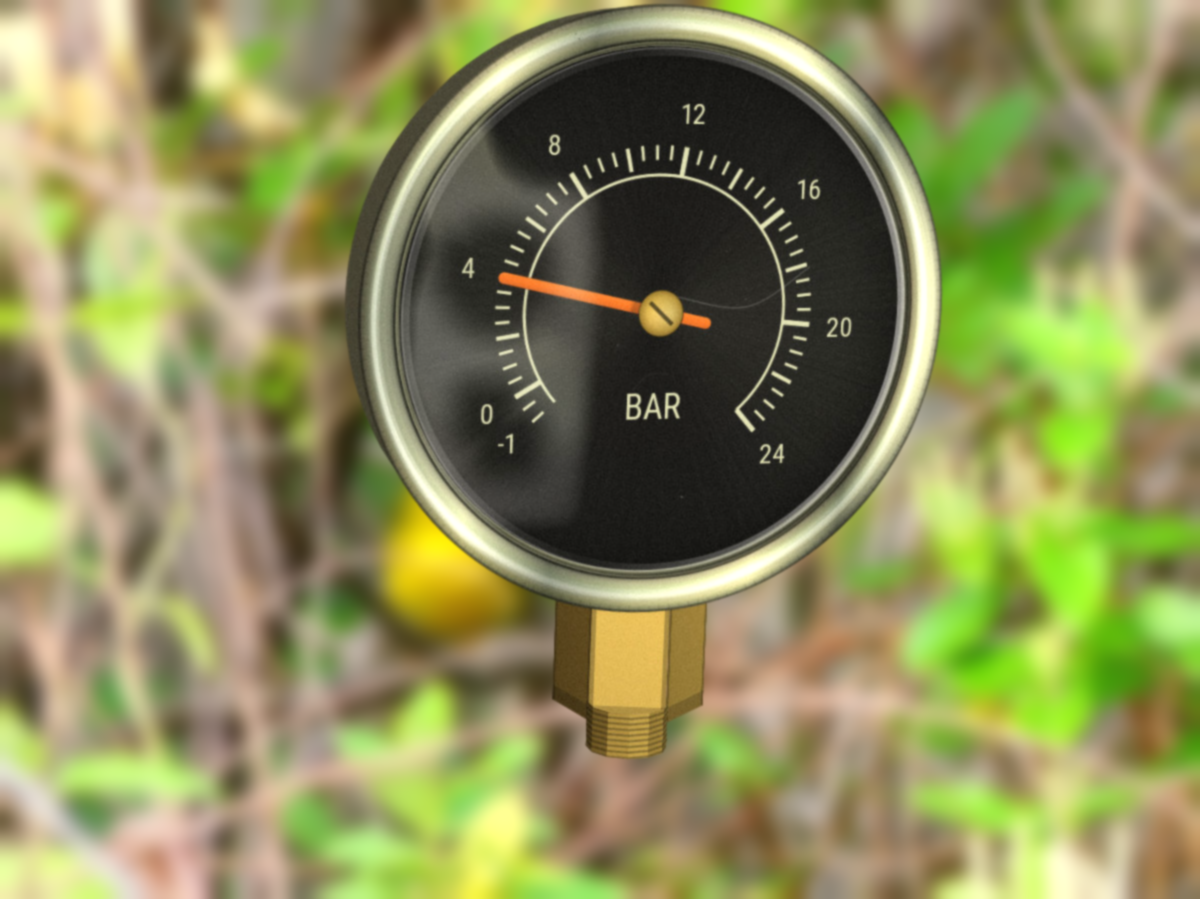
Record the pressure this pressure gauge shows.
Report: 4 bar
